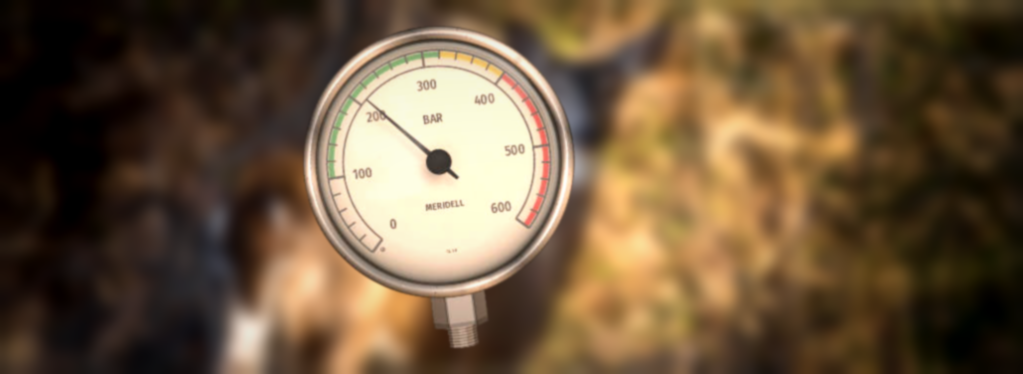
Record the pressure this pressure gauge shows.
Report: 210 bar
